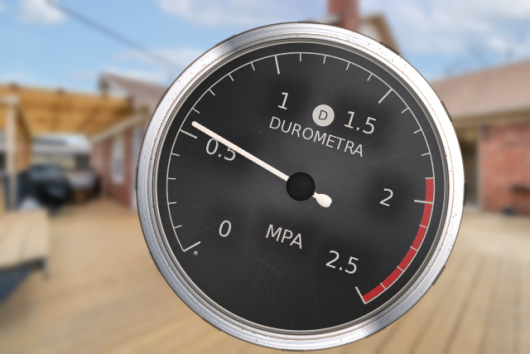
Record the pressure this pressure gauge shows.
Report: 0.55 MPa
